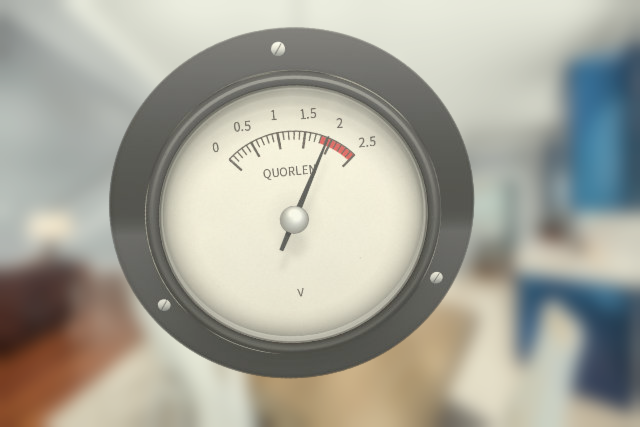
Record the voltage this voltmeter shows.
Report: 1.9 V
